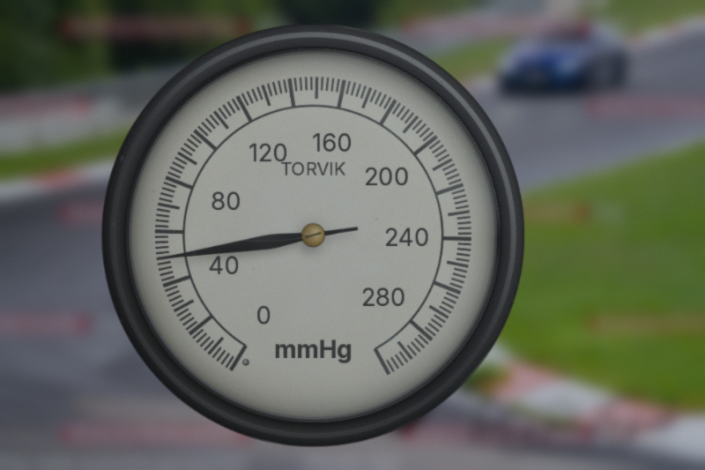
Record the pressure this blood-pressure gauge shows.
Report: 50 mmHg
